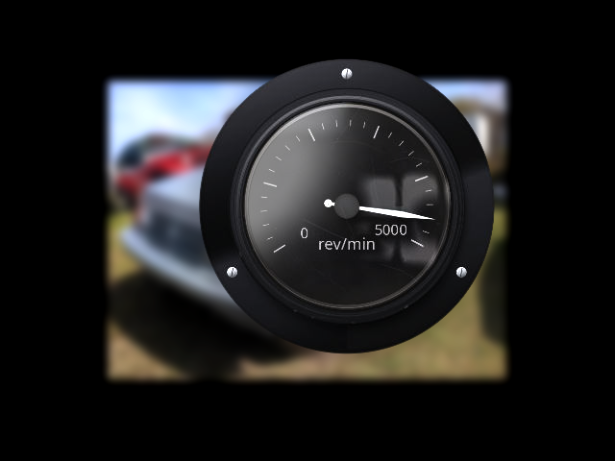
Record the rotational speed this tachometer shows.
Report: 4600 rpm
